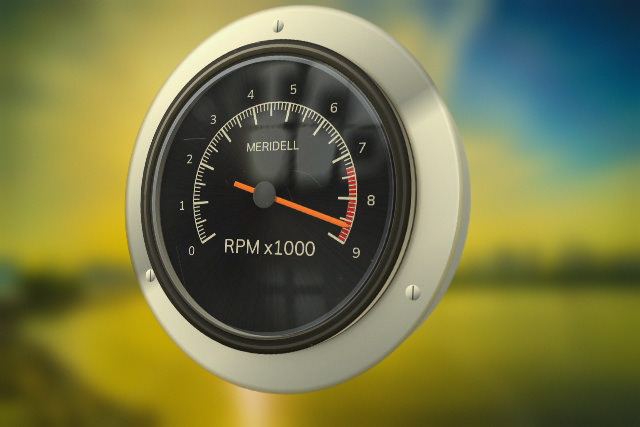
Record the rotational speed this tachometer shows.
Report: 8600 rpm
